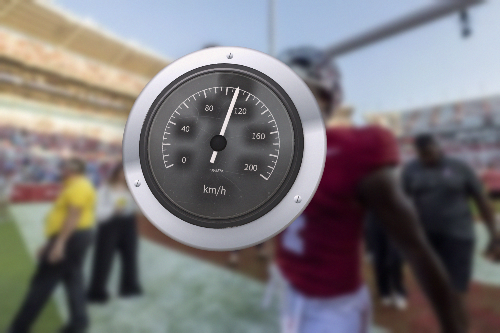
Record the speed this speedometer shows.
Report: 110 km/h
